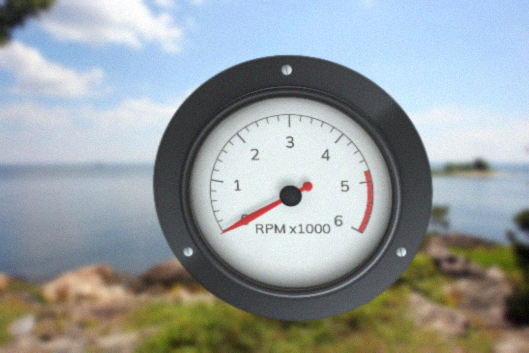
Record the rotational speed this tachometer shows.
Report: 0 rpm
